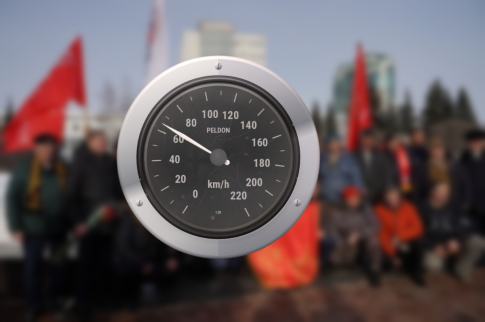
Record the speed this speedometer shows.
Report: 65 km/h
